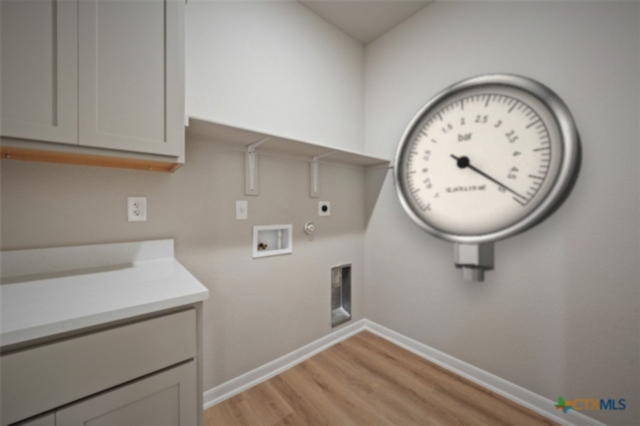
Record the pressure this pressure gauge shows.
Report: 4.9 bar
